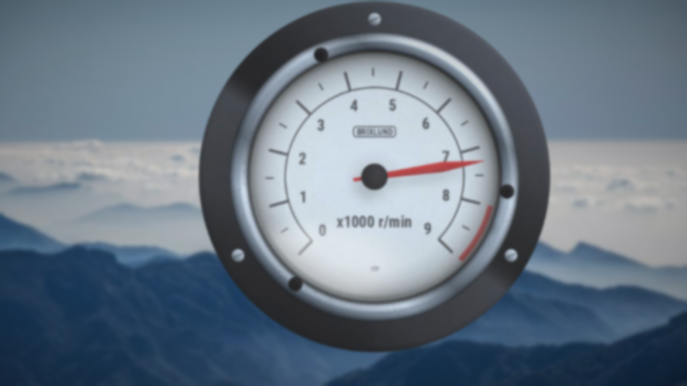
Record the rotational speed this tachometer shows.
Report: 7250 rpm
